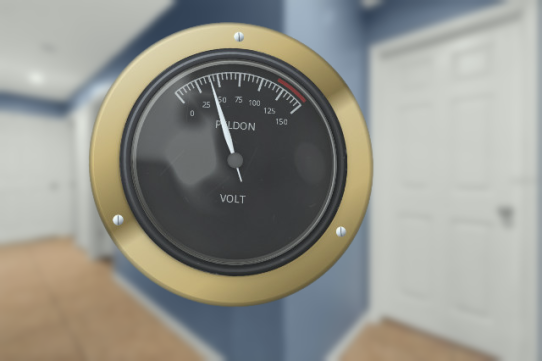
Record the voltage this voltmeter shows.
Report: 40 V
